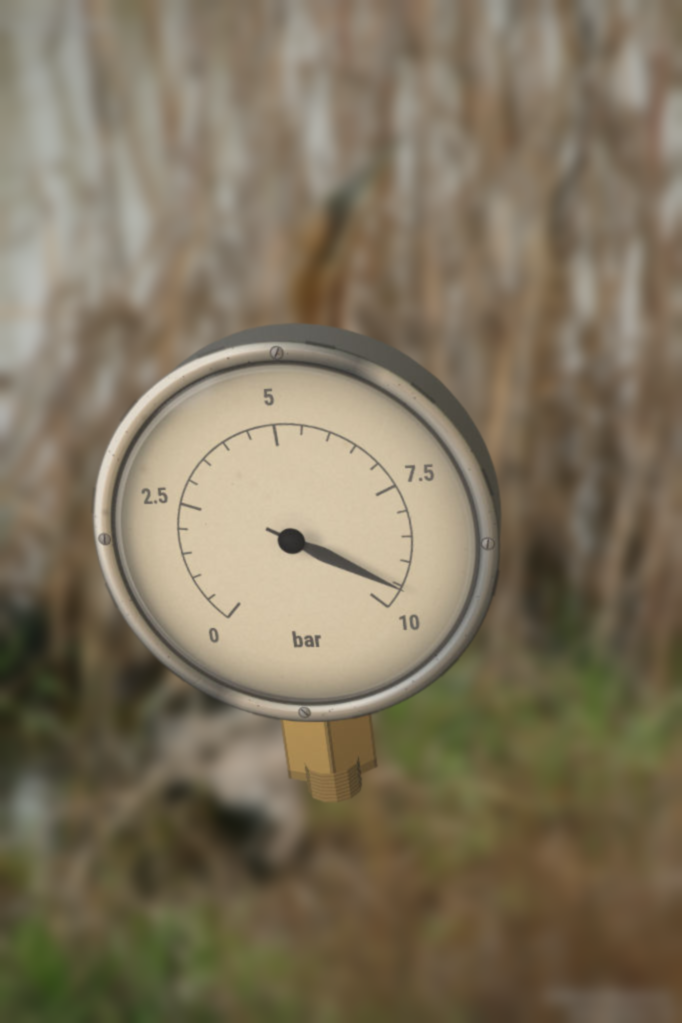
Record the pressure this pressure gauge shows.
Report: 9.5 bar
